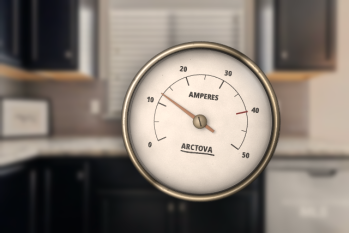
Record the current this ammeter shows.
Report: 12.5 A
